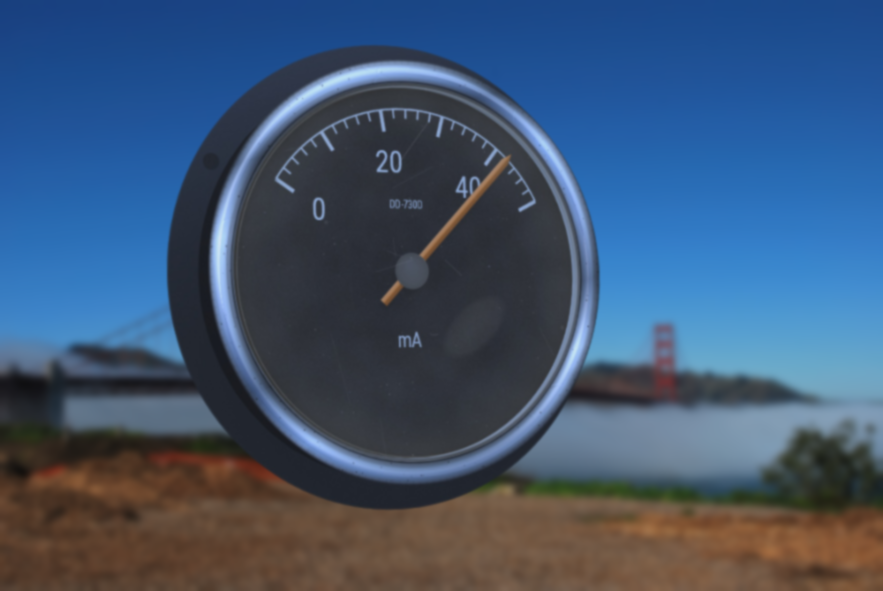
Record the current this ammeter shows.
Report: 42 mA
